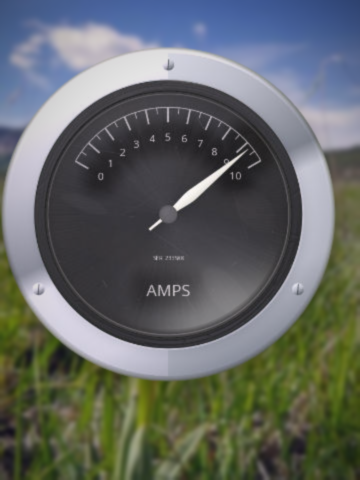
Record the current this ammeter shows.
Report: 9.25 A
